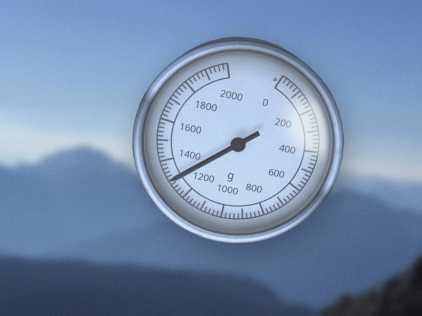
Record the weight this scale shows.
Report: 1300 g
